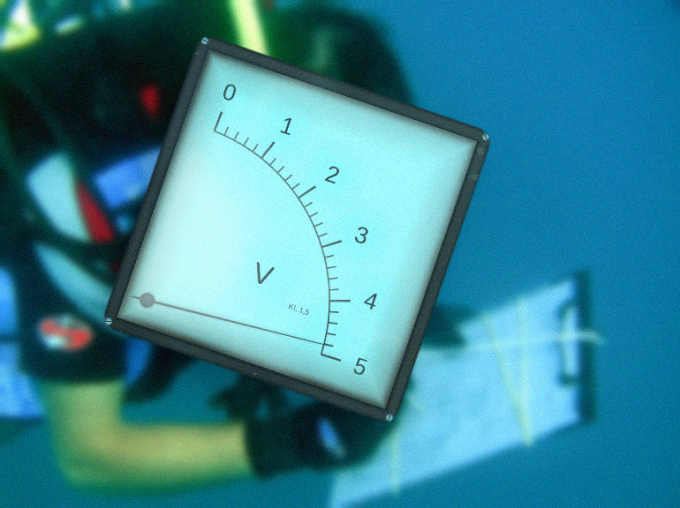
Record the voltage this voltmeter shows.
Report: 4.8 V
